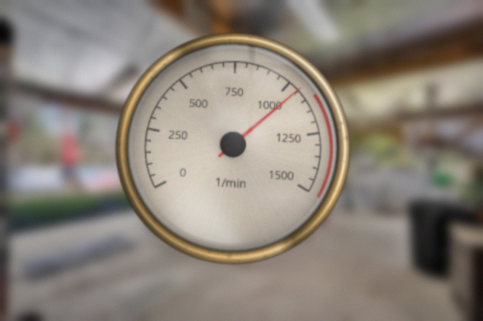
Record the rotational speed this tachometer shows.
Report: 1050 rpm
